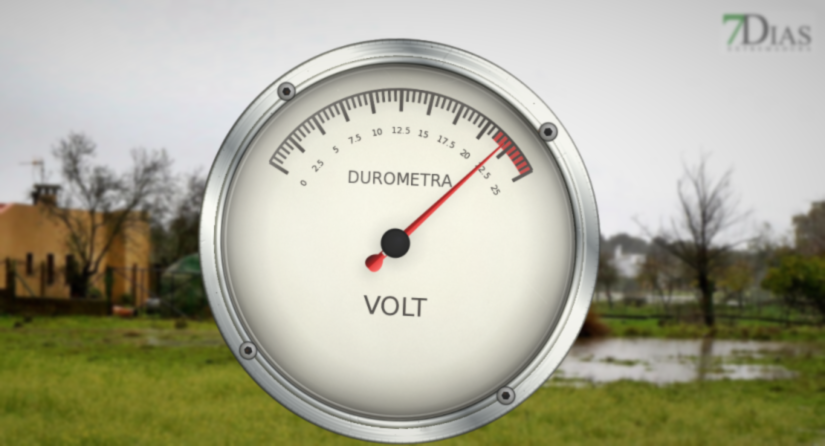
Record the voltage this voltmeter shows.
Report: 22 V
